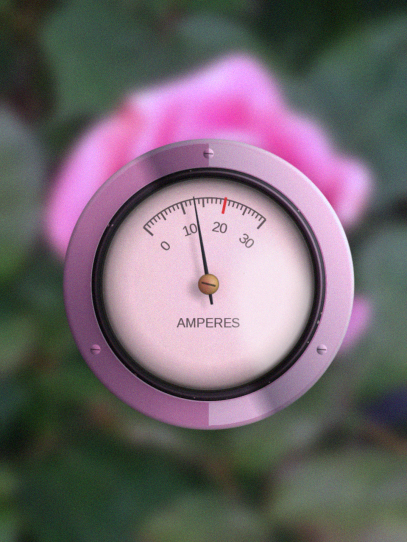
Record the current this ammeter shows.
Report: 13 A
